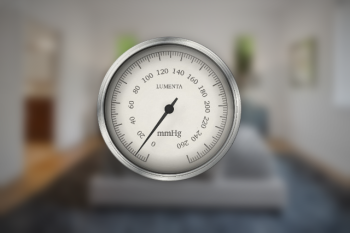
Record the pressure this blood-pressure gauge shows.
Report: 10 mmHg
